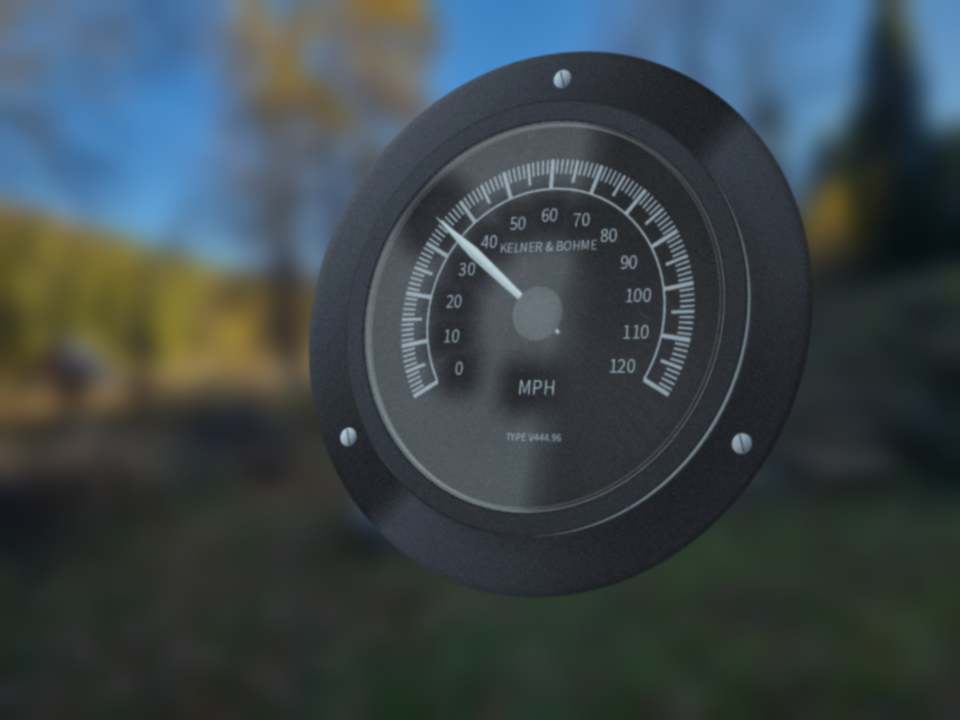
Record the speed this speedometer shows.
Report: 35 mph
